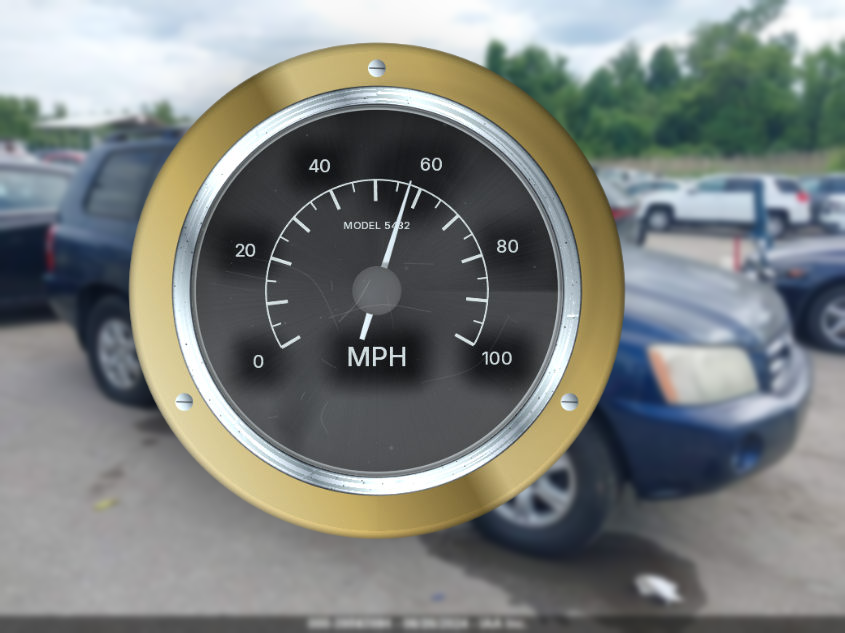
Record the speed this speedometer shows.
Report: 57.5 mph
